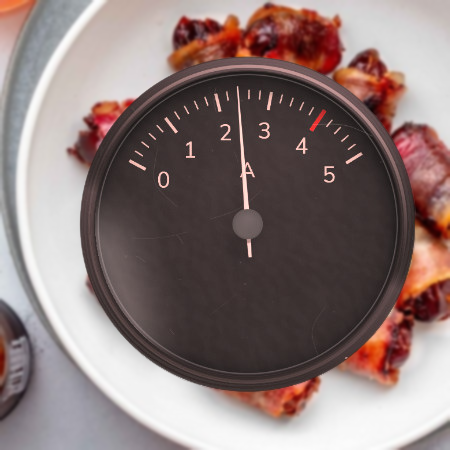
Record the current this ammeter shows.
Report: 2.4 A
